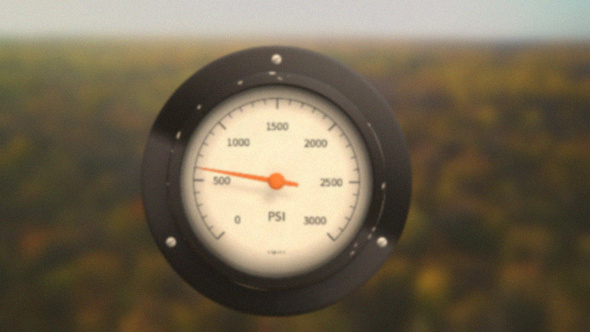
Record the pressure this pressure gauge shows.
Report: 600 psi
